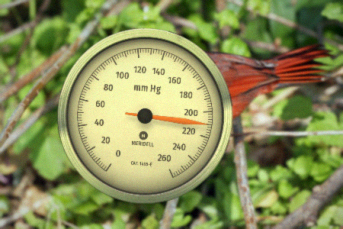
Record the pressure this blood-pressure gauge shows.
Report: 210 mmHg
